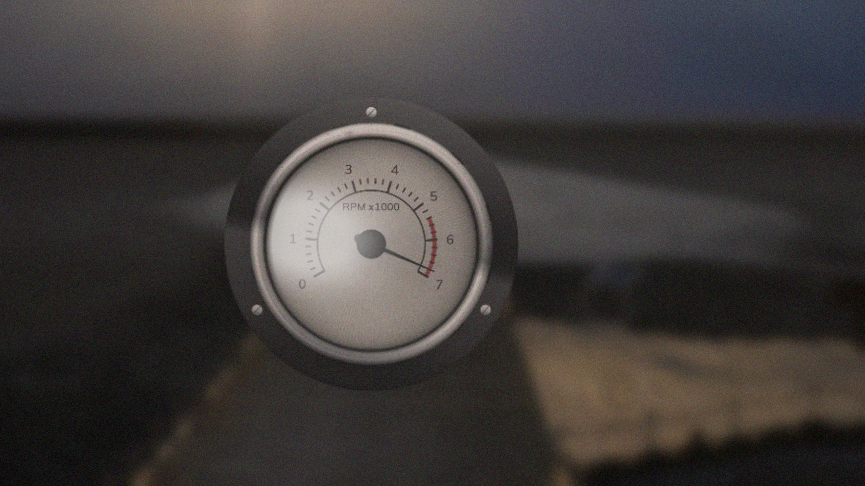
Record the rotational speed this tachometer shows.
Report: 6800 rpm
